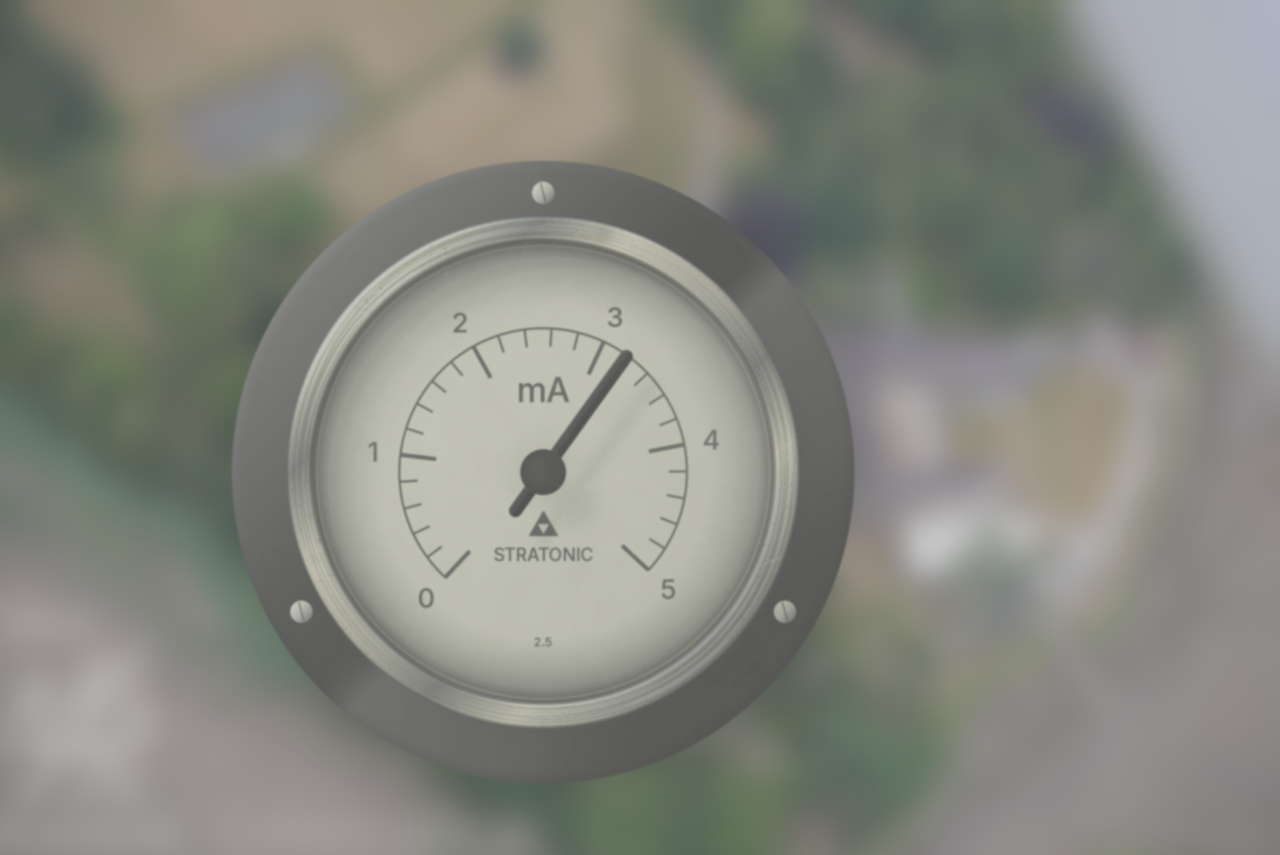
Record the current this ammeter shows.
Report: 3.2 mA
